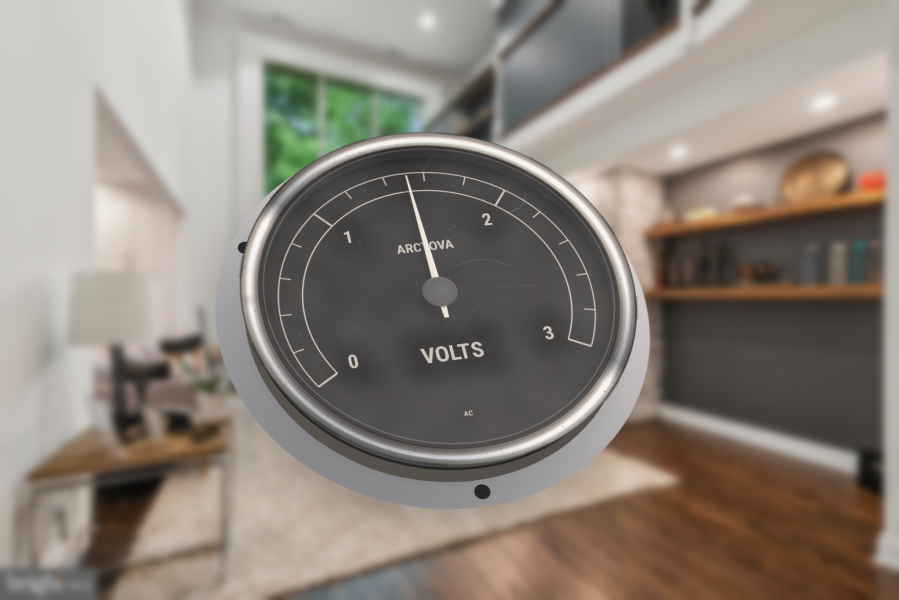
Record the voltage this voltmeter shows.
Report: 1.5 V
